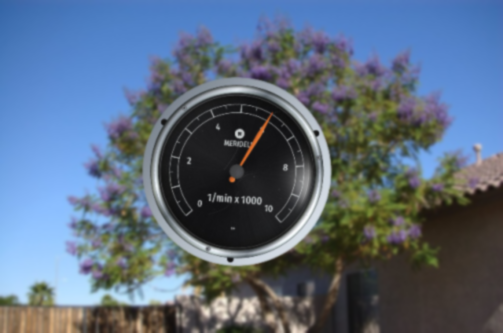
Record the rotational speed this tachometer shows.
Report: 6000 rpm
